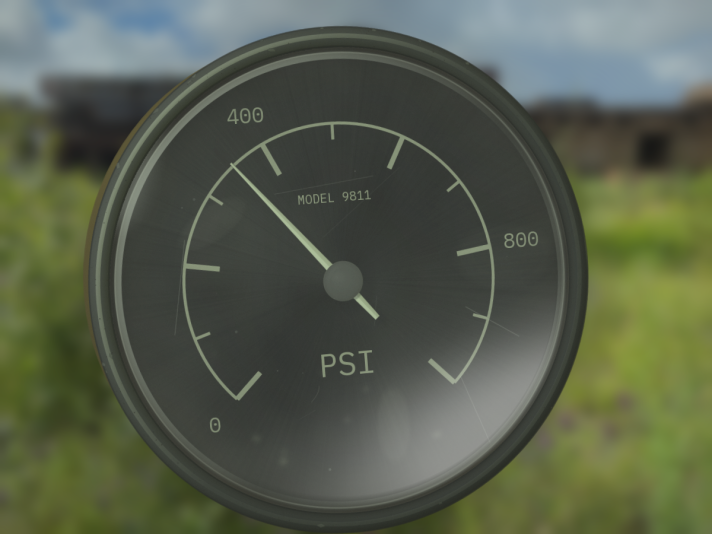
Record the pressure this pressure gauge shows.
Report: 350 psi
